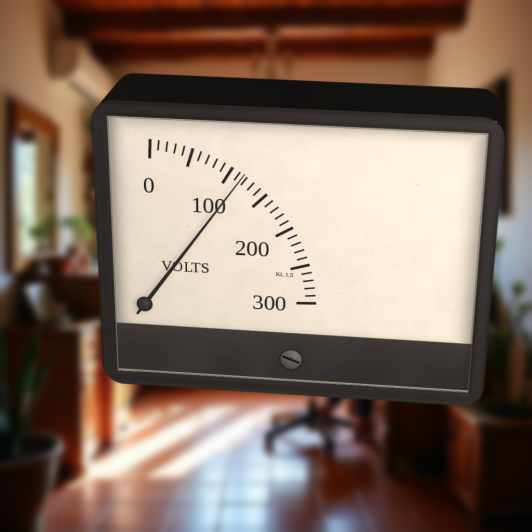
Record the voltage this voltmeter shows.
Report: 115 V
